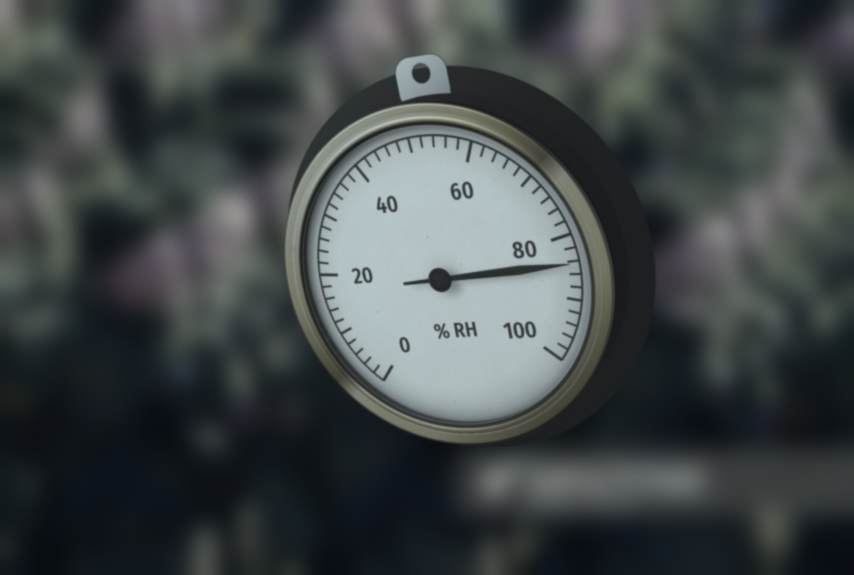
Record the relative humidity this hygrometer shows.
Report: 84 %
